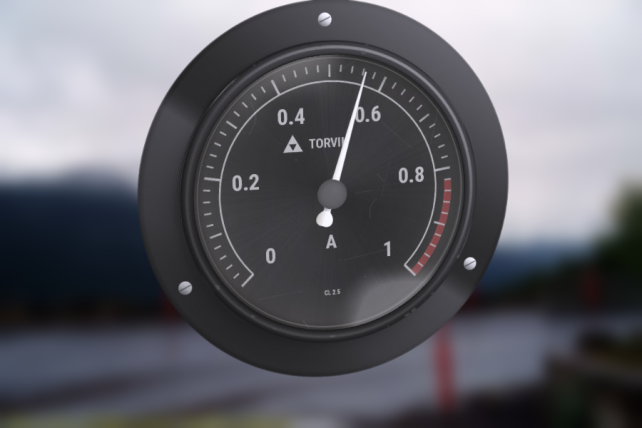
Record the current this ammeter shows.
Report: 0.56 A
